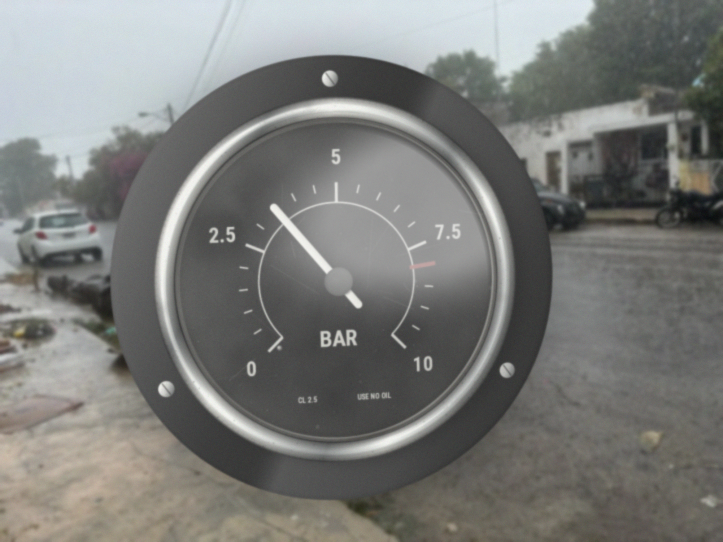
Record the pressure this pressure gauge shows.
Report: 3.5 bar
